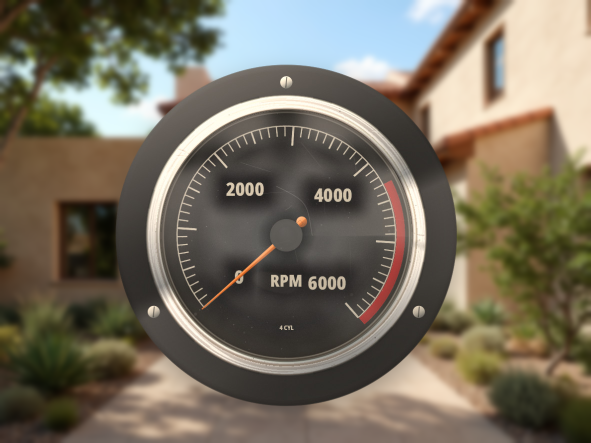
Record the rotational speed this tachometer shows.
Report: 0 rpm
